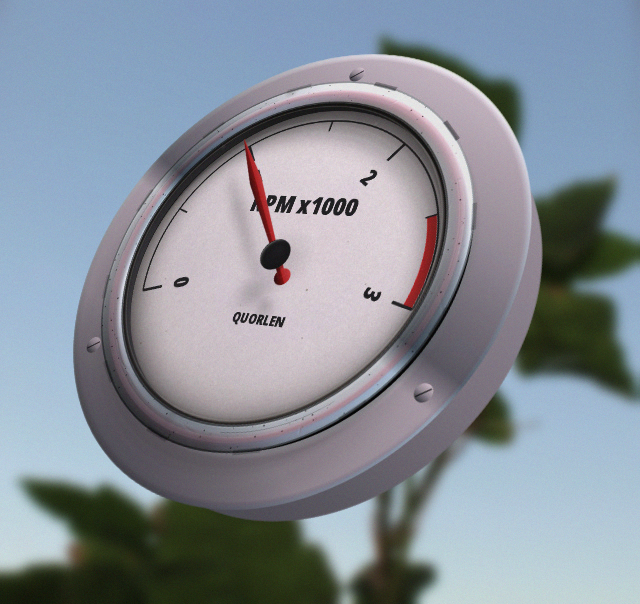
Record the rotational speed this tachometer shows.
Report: 1000 rpm
